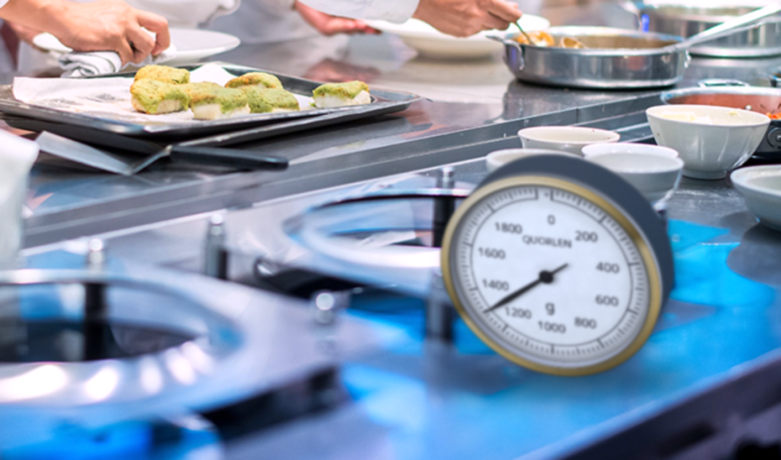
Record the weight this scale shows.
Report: 1300 g
